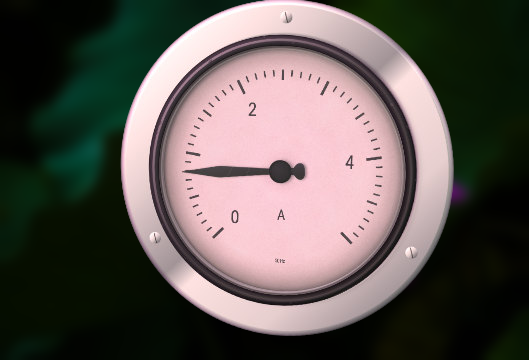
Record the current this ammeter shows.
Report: 0.8 A
